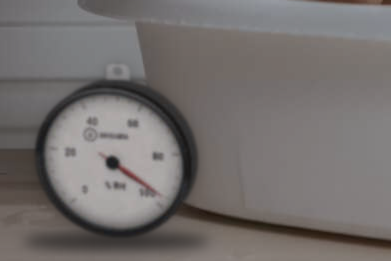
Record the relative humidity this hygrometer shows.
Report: 96 %
